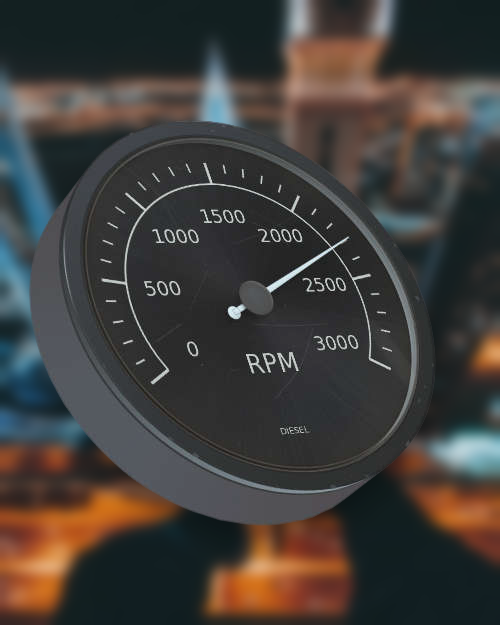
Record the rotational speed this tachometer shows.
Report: 2300 rpm
